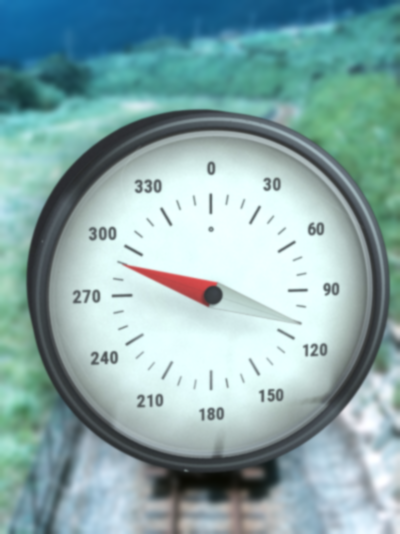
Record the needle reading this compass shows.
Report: 290 °
